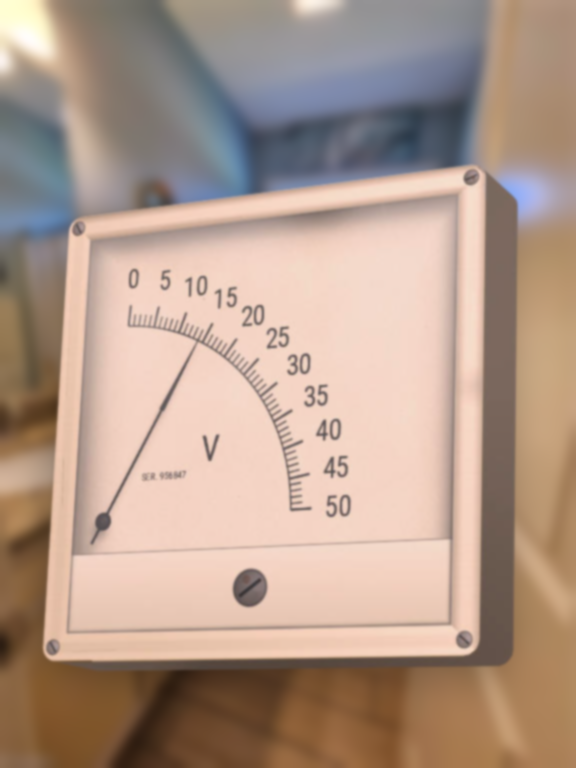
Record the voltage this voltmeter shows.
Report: 15 V
